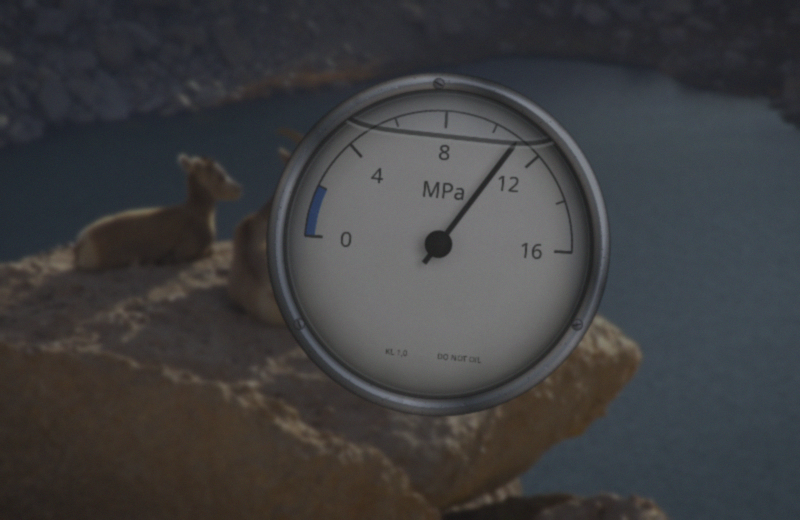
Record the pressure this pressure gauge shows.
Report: 11 MPa
